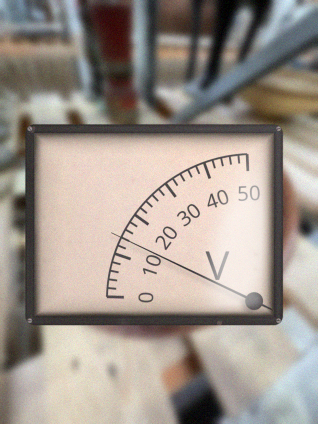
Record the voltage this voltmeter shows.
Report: 14 V
